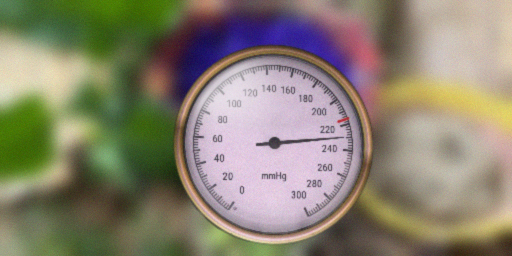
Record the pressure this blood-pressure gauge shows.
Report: 230 mmHg
